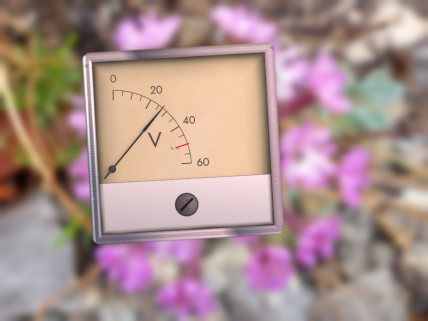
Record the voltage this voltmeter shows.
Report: 27.5 V
